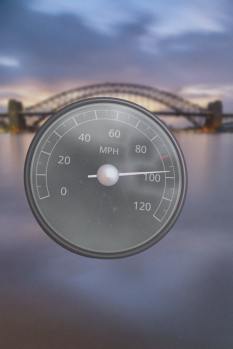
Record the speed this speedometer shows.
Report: 97.5 mph
